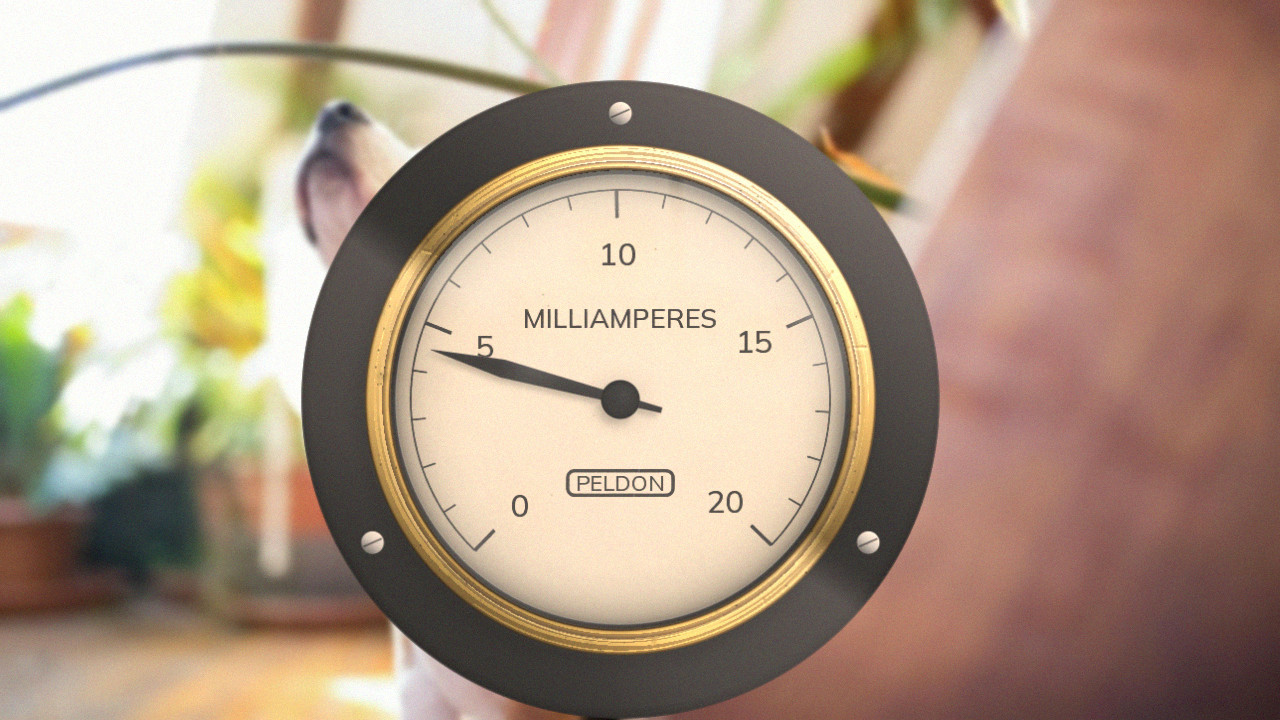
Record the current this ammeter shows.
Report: 4.5 mA
